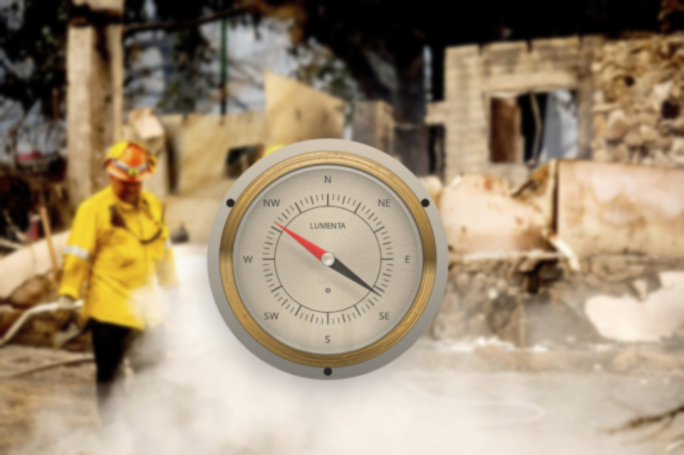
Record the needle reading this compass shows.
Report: 305 °
